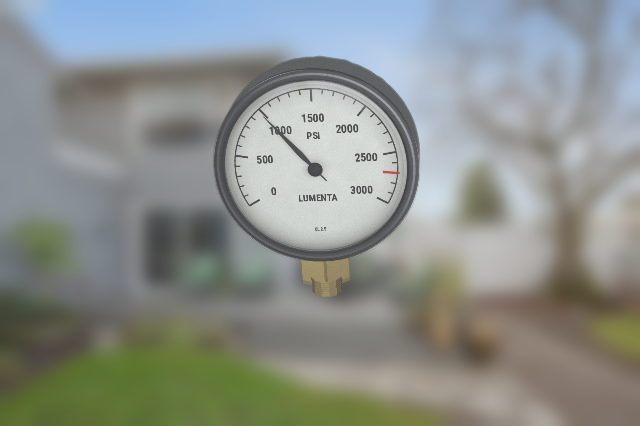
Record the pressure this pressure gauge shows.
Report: 1000 psi
